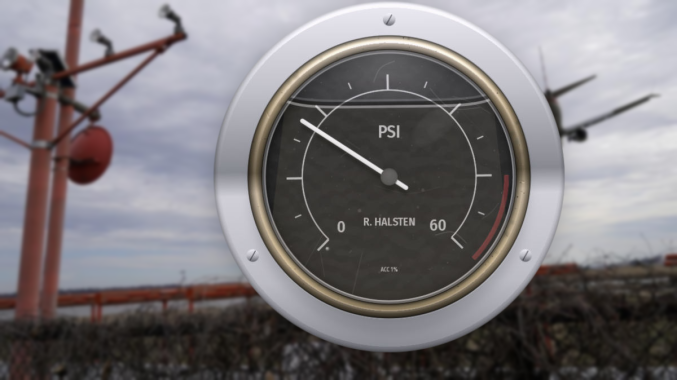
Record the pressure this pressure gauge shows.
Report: 17.5 psi
